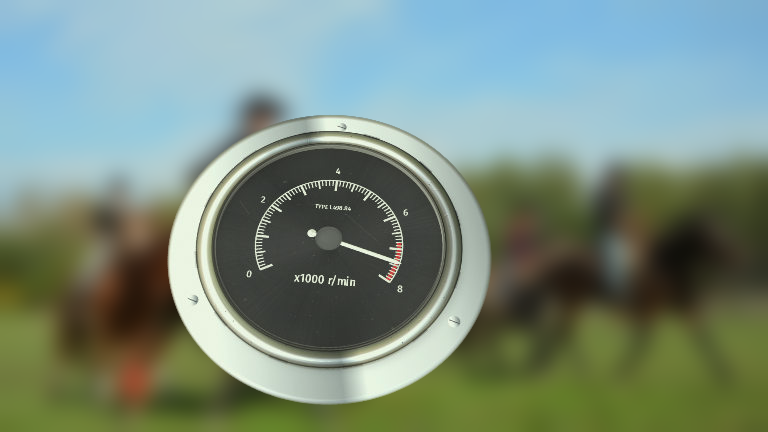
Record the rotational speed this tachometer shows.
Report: 7500 rpm
